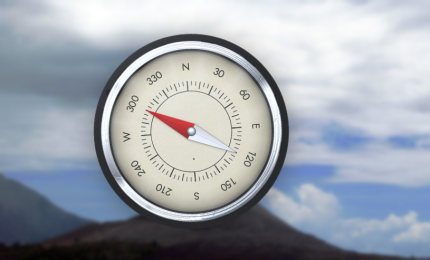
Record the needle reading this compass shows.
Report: 300 °
